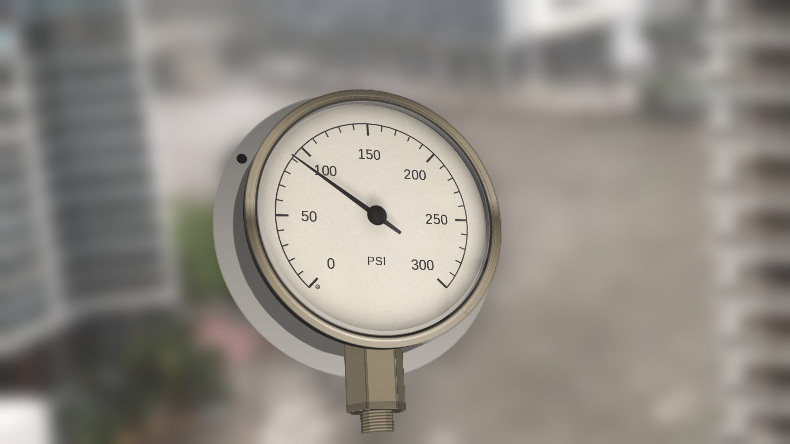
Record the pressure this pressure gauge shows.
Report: 90 psi
